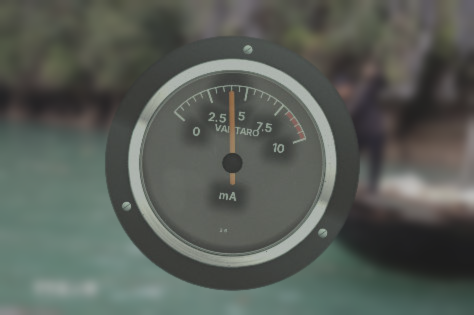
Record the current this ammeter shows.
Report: 4 mA
